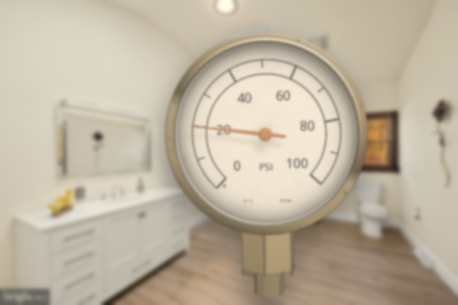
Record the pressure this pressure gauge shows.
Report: 20 psi
